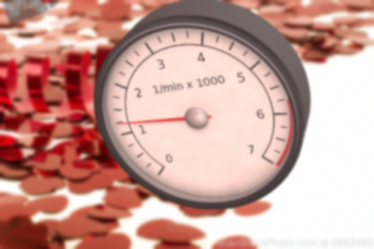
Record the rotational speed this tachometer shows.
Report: 1250 rpm
